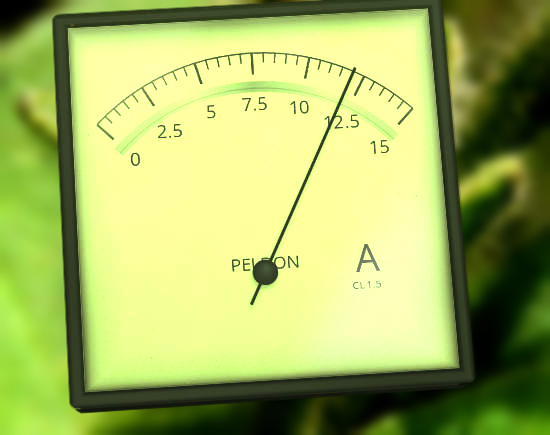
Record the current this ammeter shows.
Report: 12 A
